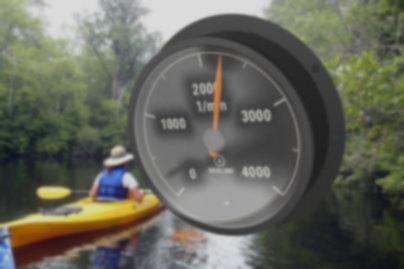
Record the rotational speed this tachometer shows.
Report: 2250 rpm
